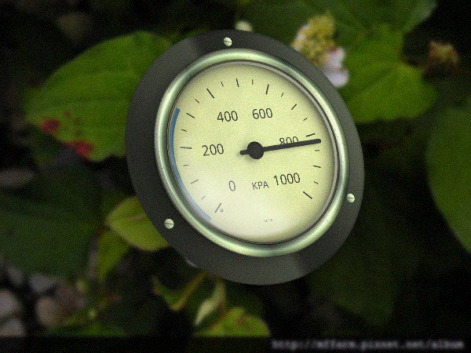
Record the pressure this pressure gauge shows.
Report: 825 kPa
